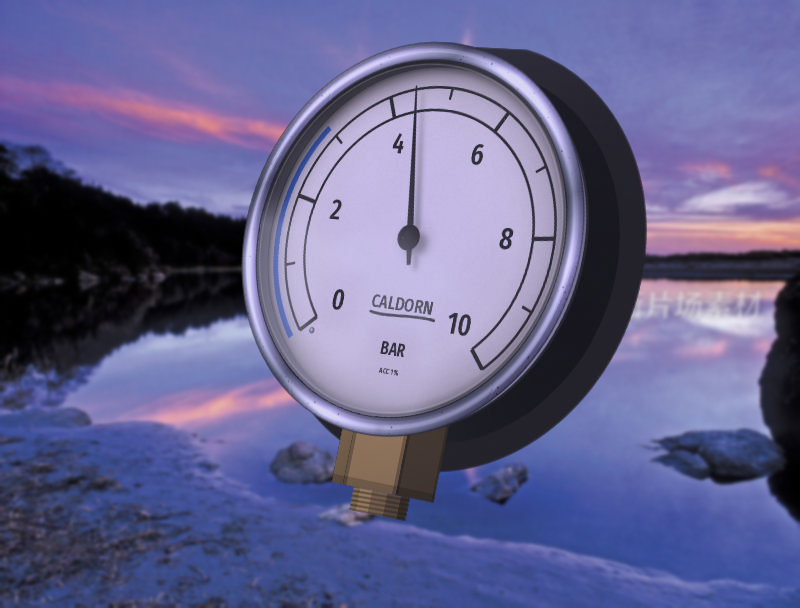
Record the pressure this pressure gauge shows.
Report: 4.5 bar
